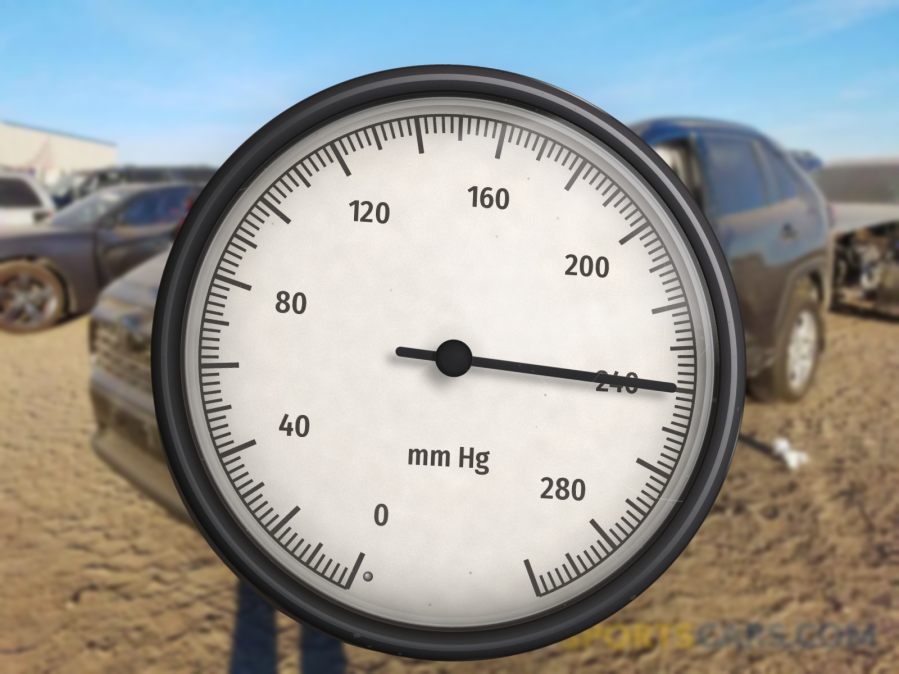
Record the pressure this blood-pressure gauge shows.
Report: 240 mmHg
